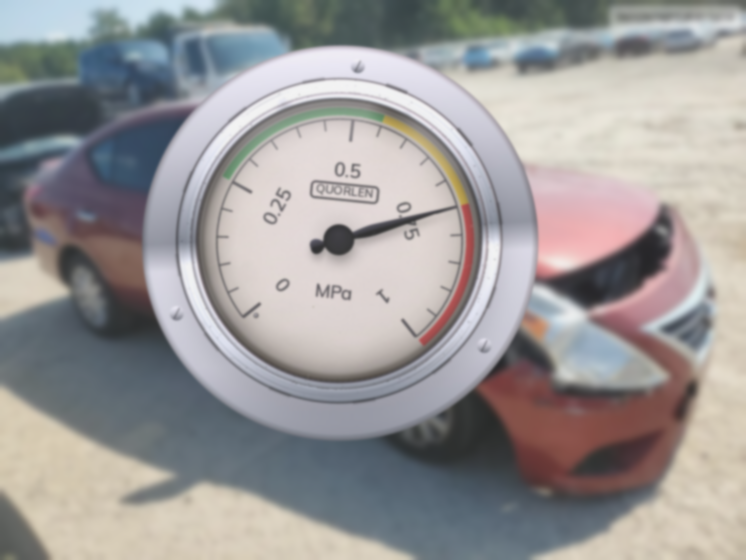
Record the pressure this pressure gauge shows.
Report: 0.75 MPa
